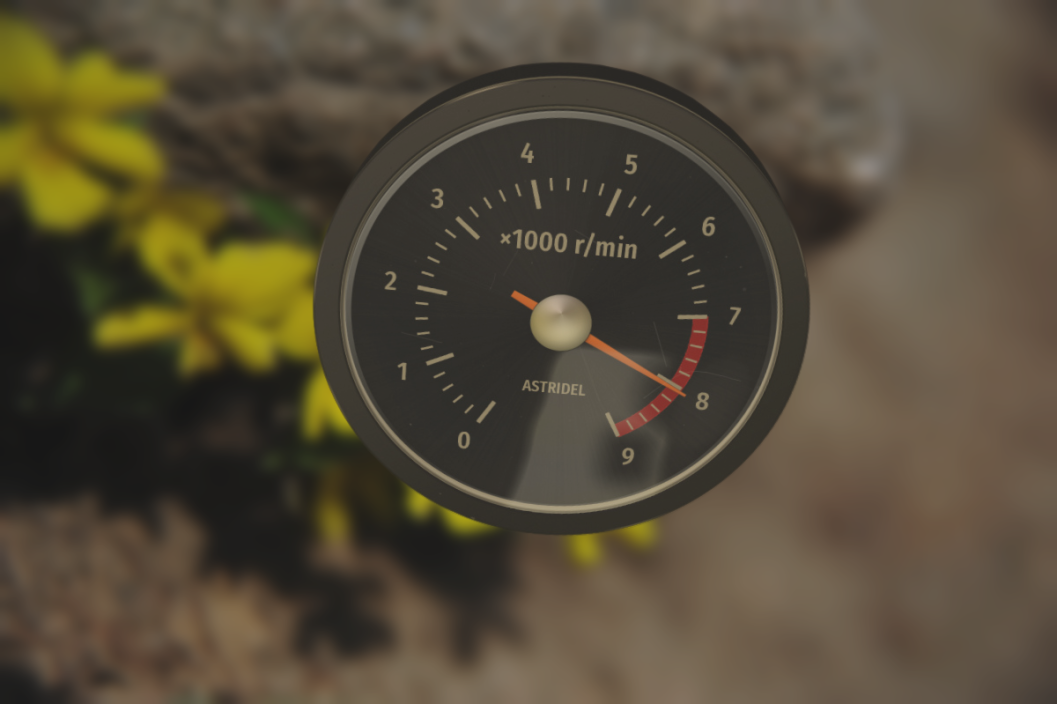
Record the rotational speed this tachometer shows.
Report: 8000 rpm
